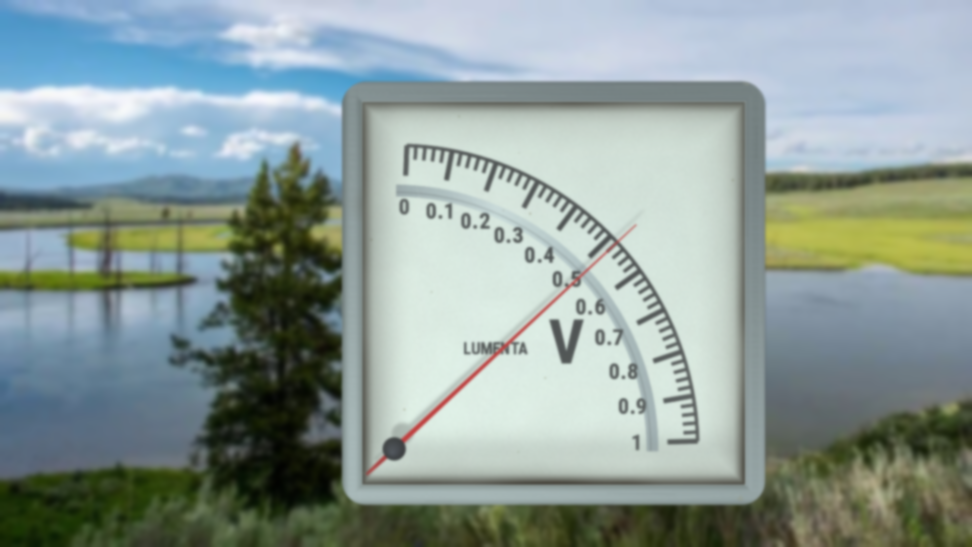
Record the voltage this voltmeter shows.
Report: 0.52 V
